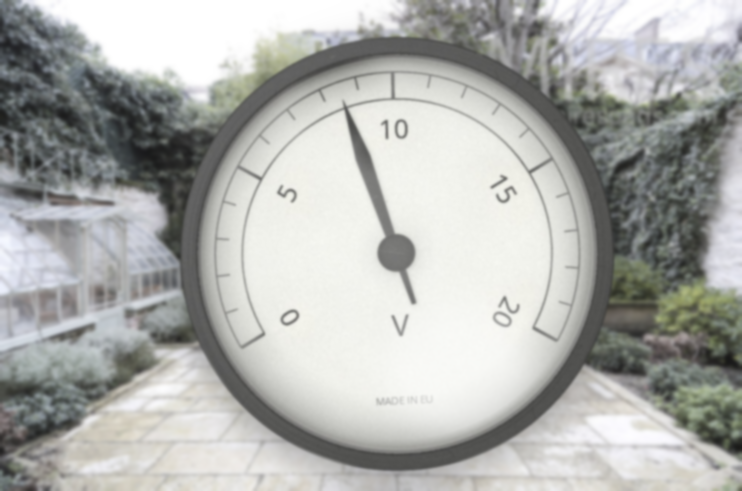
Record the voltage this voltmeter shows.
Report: 8.5 V
